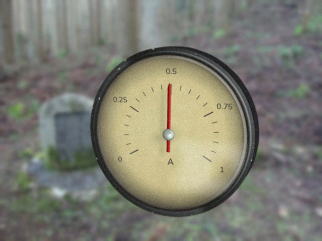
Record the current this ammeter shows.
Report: 0.5 A
